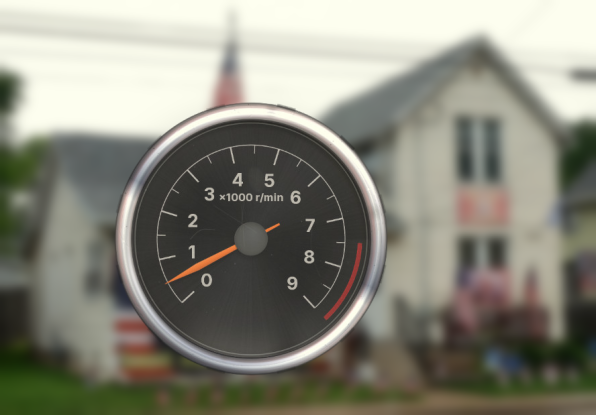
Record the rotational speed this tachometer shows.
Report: 500 rpm
